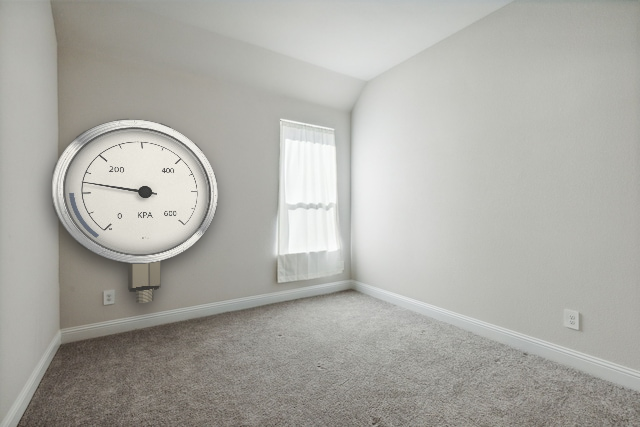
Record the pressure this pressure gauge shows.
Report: 125 kPa
